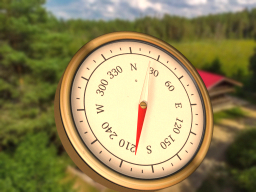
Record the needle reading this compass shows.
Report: 200 °
